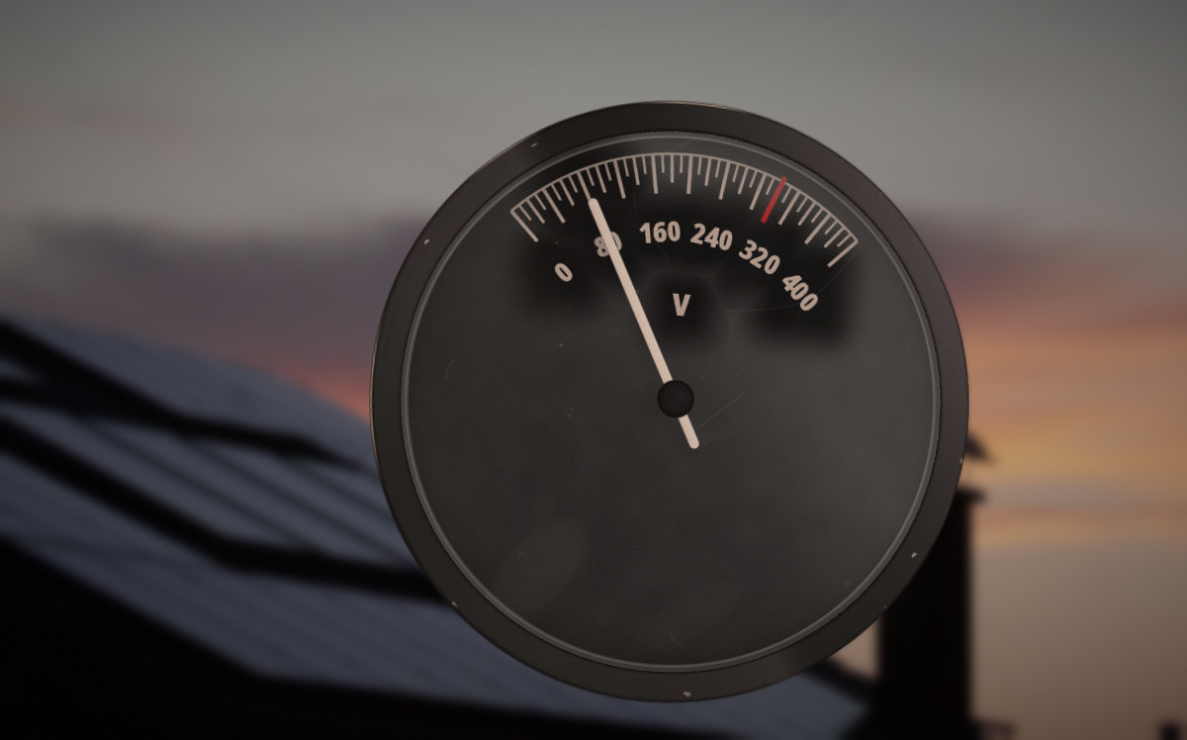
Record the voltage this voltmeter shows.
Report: 80 V
